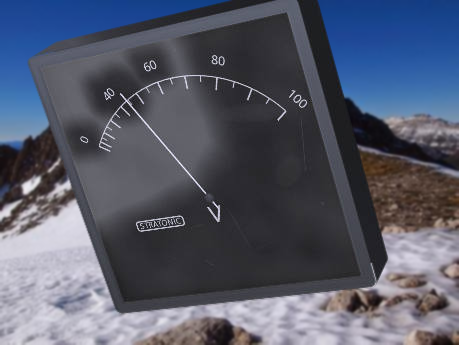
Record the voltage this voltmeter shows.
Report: 45 V
